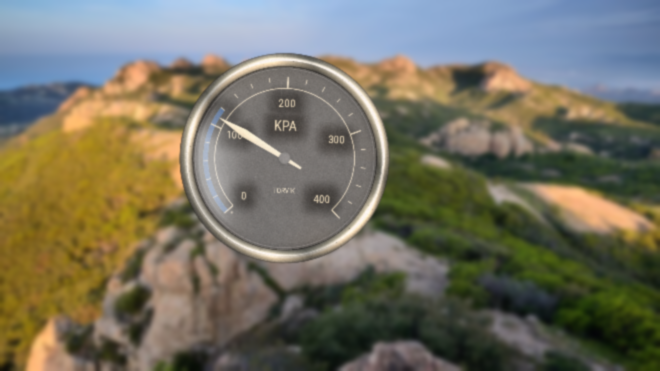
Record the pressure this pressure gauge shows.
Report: 110 kPa
